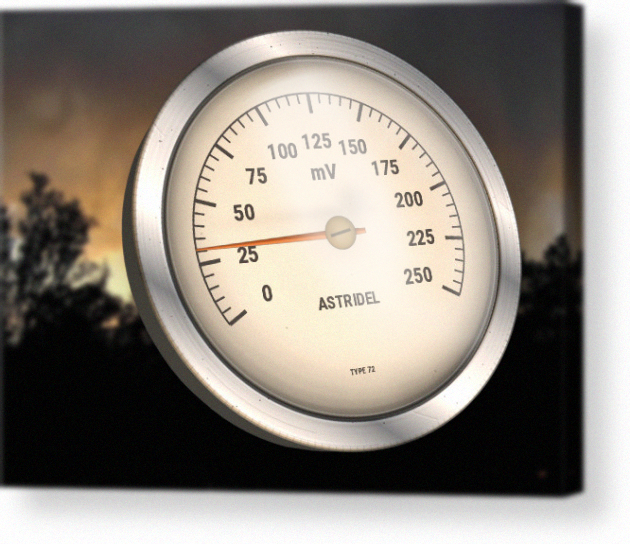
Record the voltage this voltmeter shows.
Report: 30 mV
